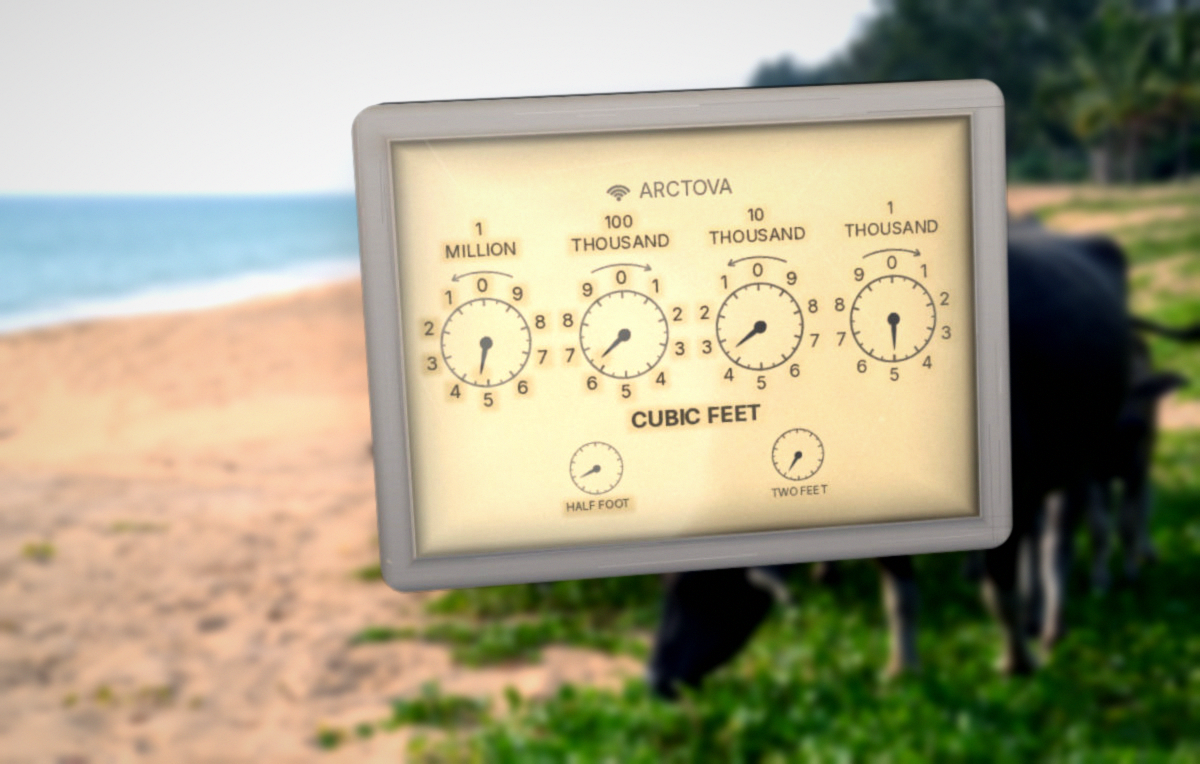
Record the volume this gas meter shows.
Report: 463500 ft³
